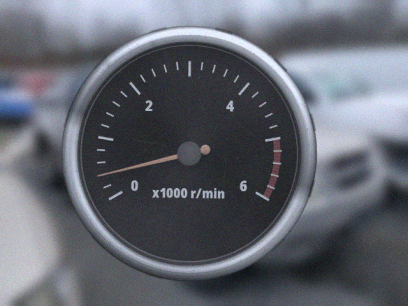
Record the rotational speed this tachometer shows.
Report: 400 rpm
